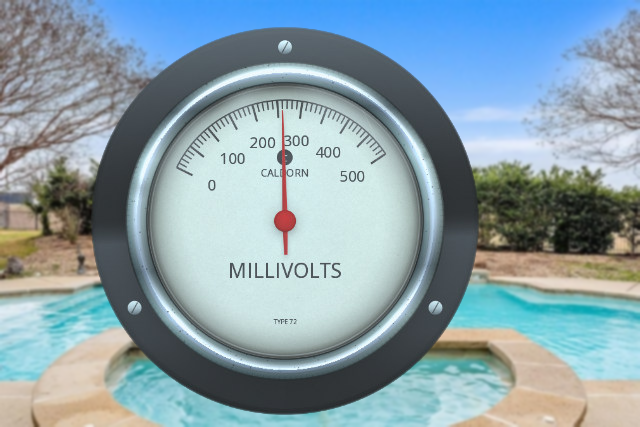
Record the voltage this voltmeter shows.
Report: 260 mV
